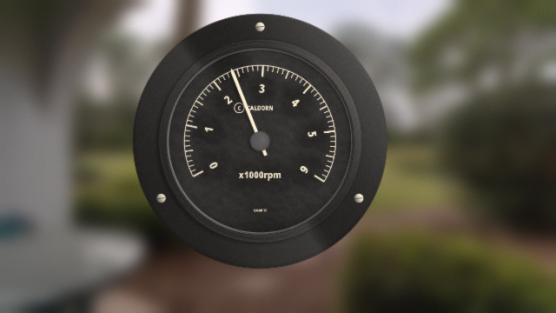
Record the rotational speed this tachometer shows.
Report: 2400 rpm
